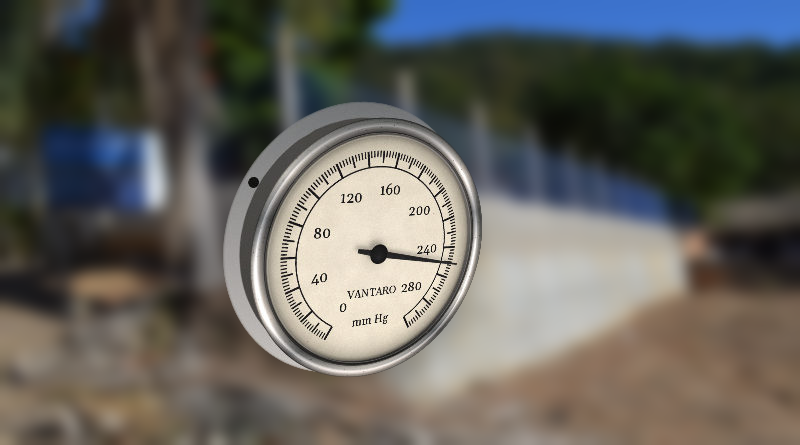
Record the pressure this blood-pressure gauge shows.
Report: 250 mmHg
